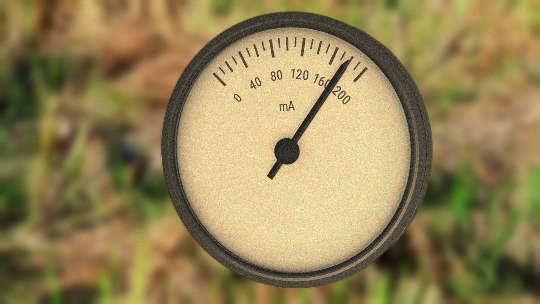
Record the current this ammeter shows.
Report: 180 mA
